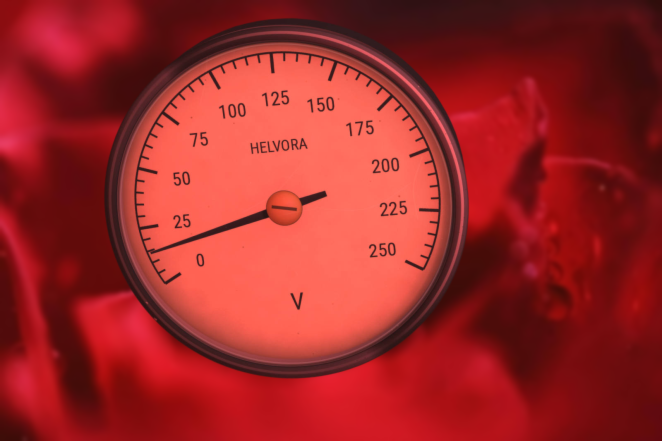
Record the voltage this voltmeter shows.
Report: 15 V
